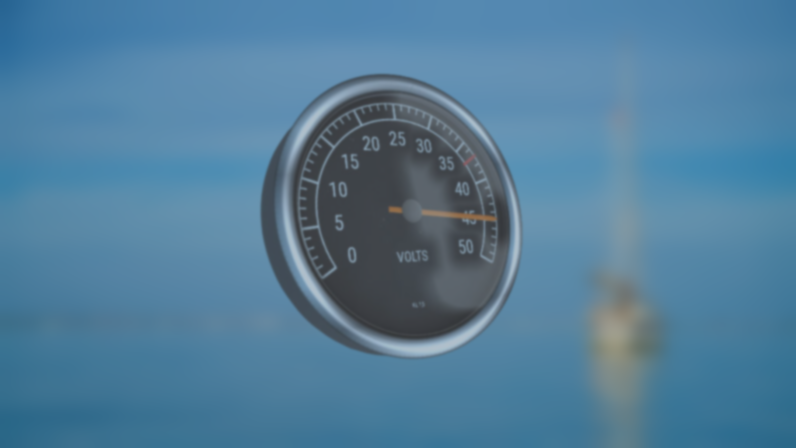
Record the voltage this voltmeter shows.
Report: 45 V
